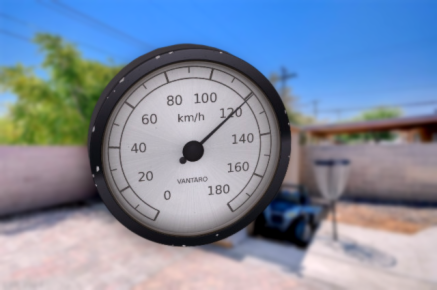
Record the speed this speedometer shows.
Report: 120 km/h
